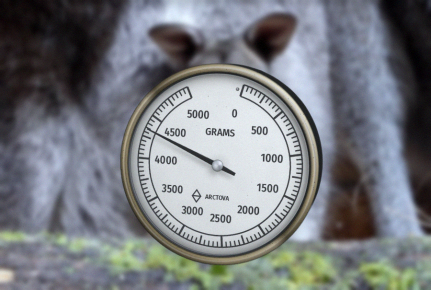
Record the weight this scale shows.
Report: 4350 g
